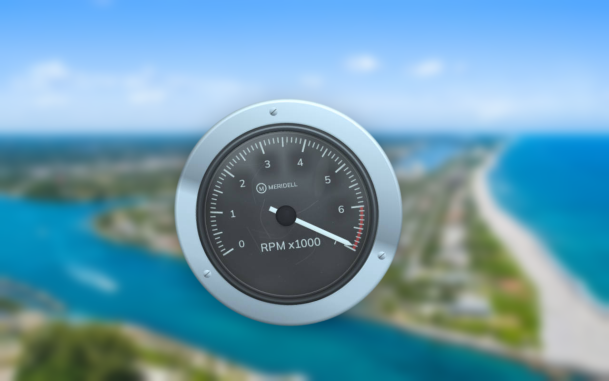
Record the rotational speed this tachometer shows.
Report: 6900 rpm
